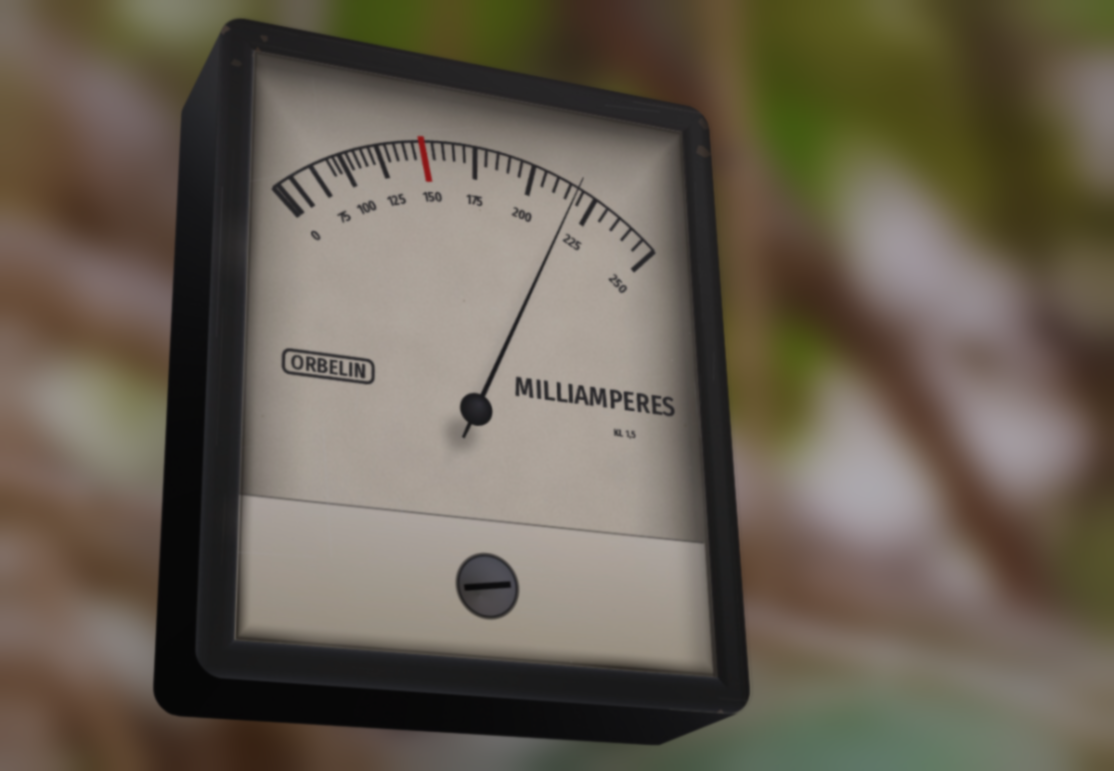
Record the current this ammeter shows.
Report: 217.5 mA
